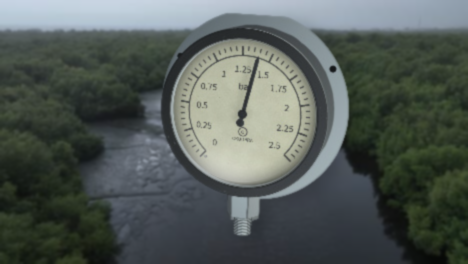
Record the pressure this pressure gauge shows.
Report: 1.4 bar
